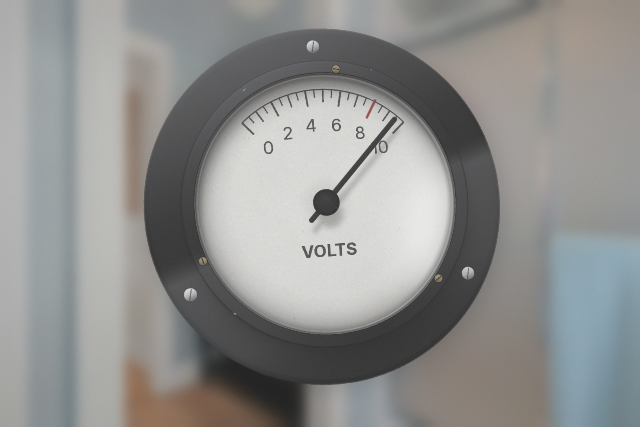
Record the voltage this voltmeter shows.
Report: 9.5 V
